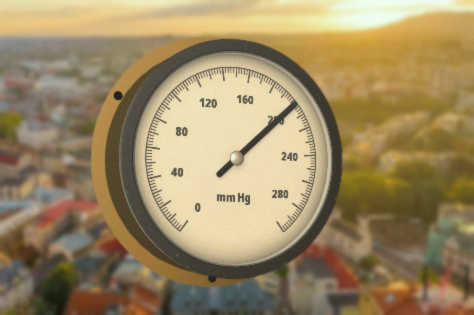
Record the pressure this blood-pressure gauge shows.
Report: 200 mmHg
